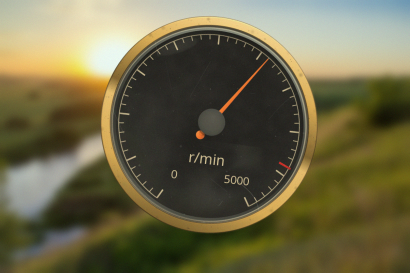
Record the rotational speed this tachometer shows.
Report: 3100 rpm
